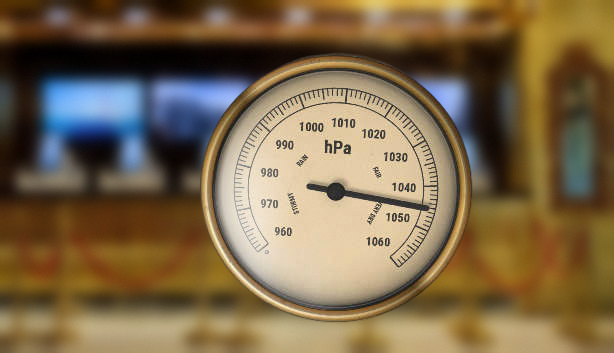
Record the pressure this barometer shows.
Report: 1045 hPa
